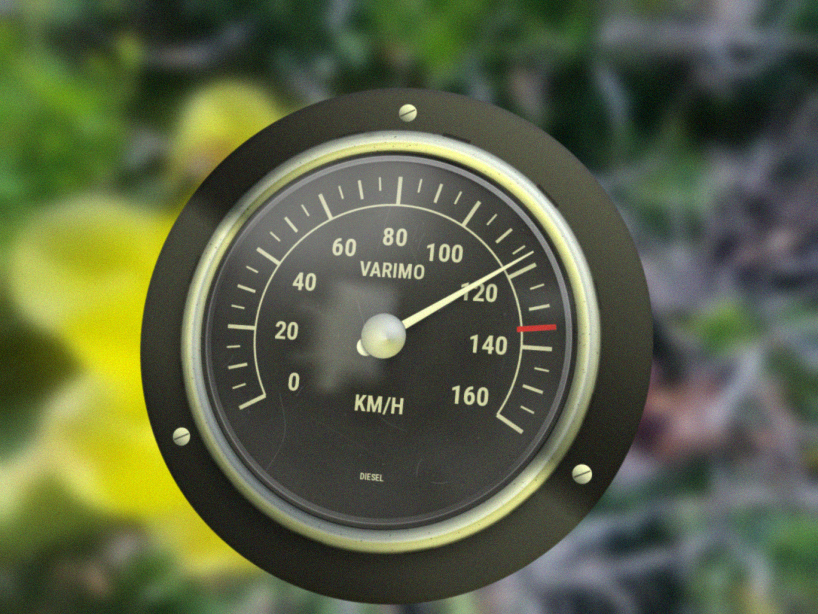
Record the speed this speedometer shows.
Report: 117.5 km/h
